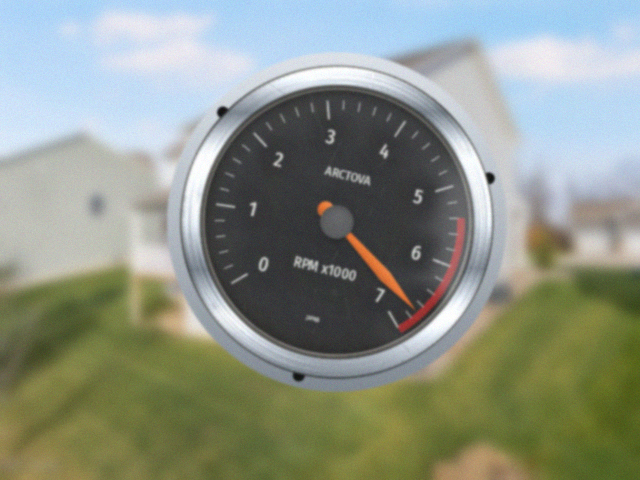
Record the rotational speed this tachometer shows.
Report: 6700 rpm
